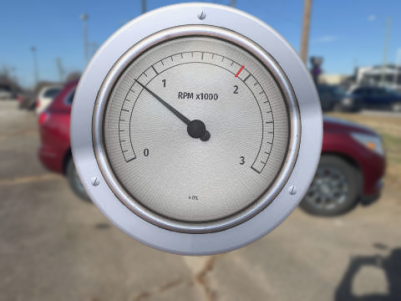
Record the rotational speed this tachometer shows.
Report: 800 rpm
